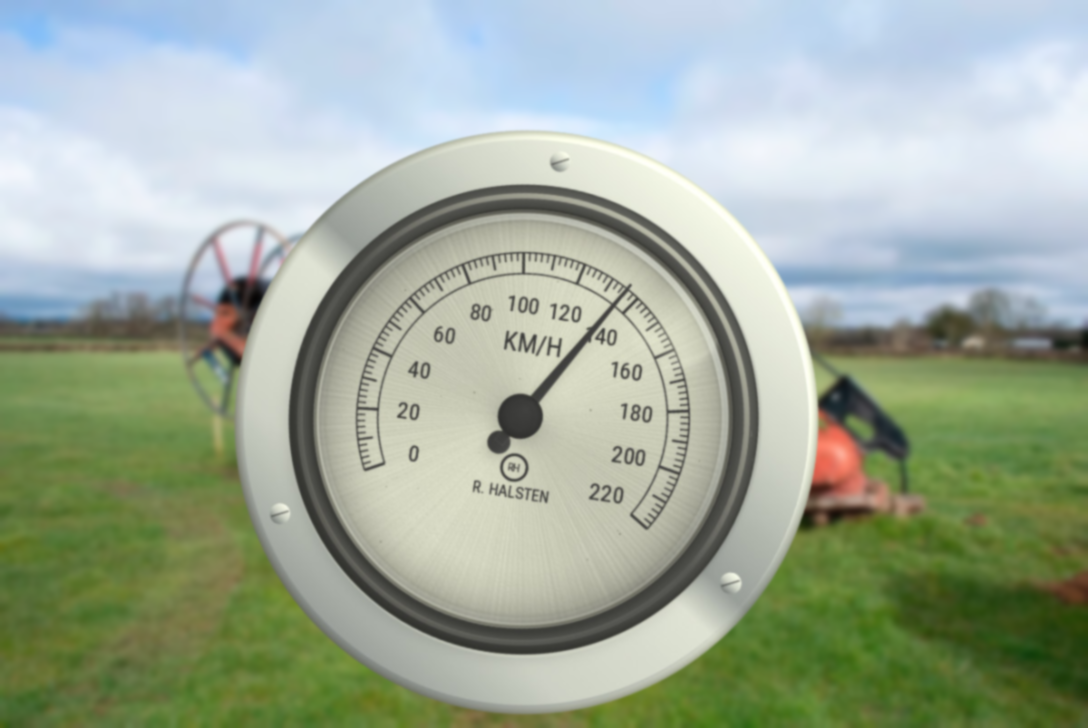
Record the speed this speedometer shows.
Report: 136 km/h
